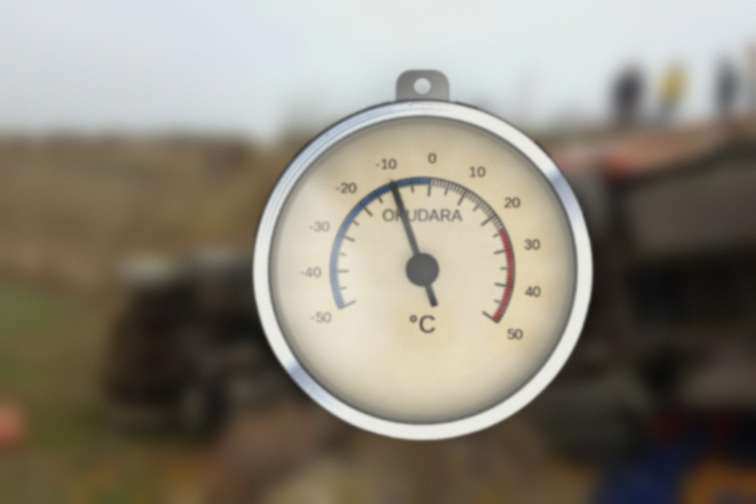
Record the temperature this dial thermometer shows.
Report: -10 °C
